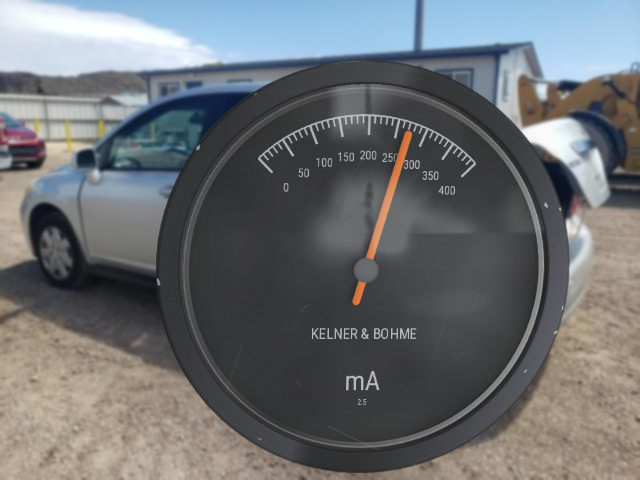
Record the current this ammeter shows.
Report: 270 mA
